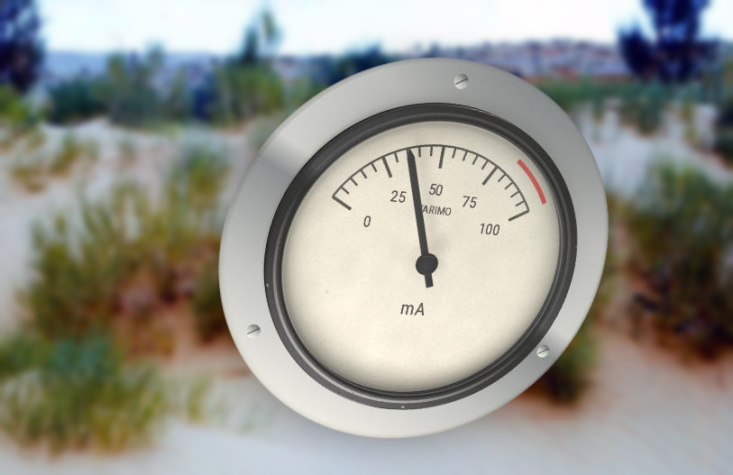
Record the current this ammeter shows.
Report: 35 mA
